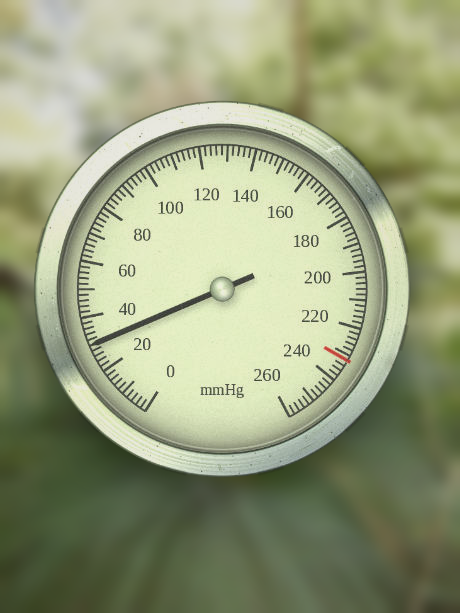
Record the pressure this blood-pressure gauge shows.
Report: 30 mmHg
